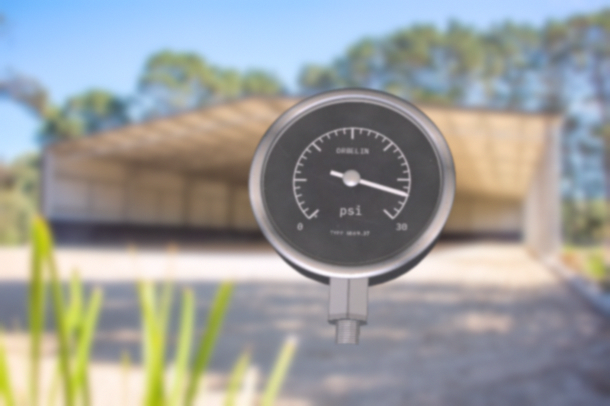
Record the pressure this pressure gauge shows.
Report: 27 psi
